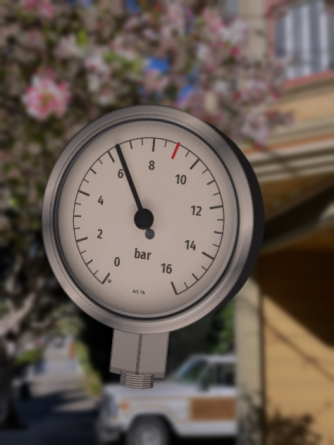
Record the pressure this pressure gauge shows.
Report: 6.5 bar
